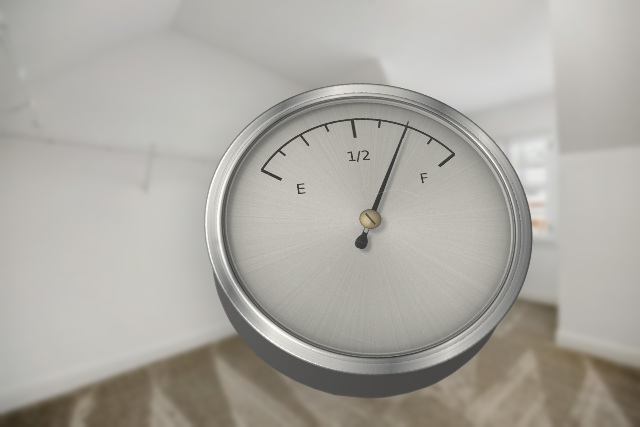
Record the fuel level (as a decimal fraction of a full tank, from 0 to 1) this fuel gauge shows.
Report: 0.75
